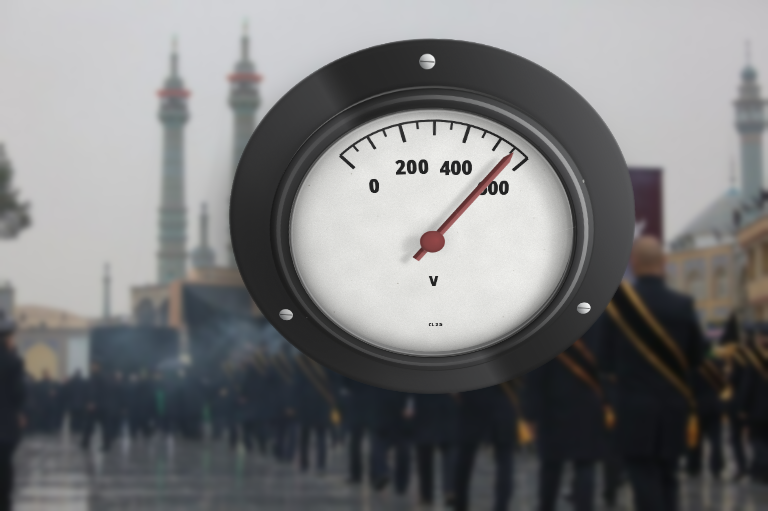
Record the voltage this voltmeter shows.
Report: 550 V
